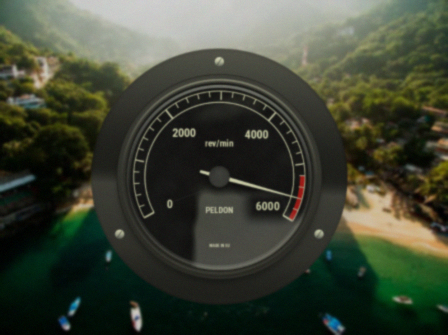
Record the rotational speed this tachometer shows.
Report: 5600 rpm
